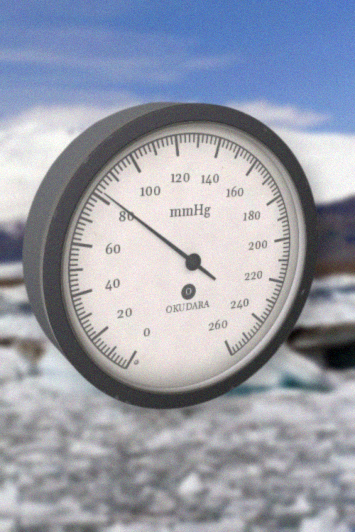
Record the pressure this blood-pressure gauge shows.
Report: 82 mmHg
